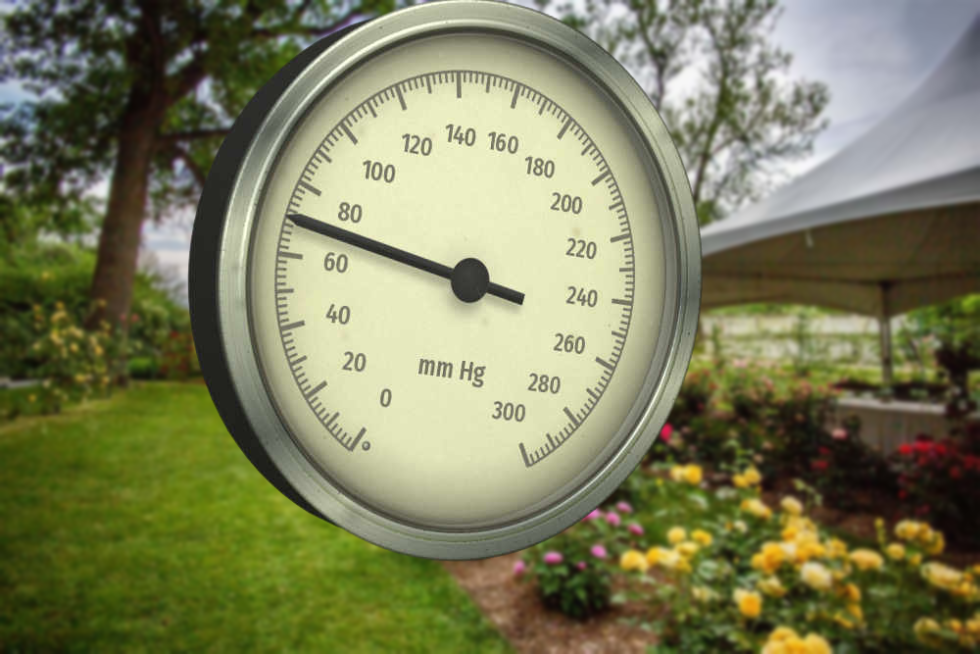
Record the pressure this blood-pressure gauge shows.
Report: 70 mmHg
